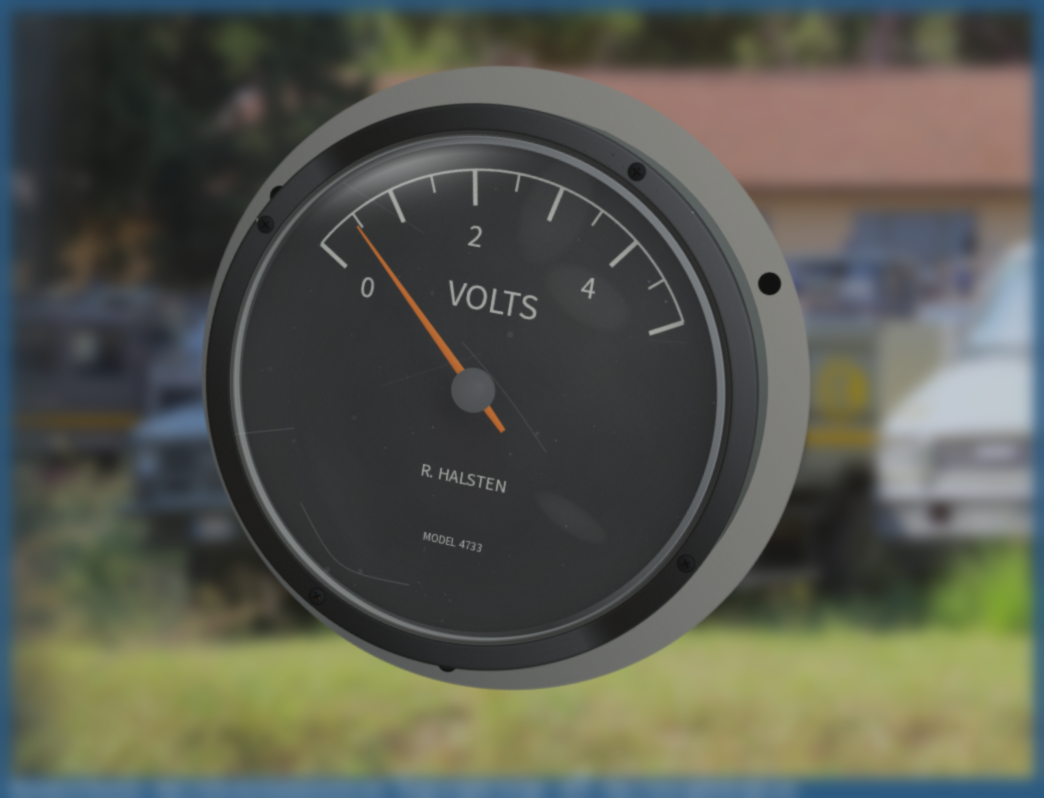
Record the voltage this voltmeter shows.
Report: 0.5 V
